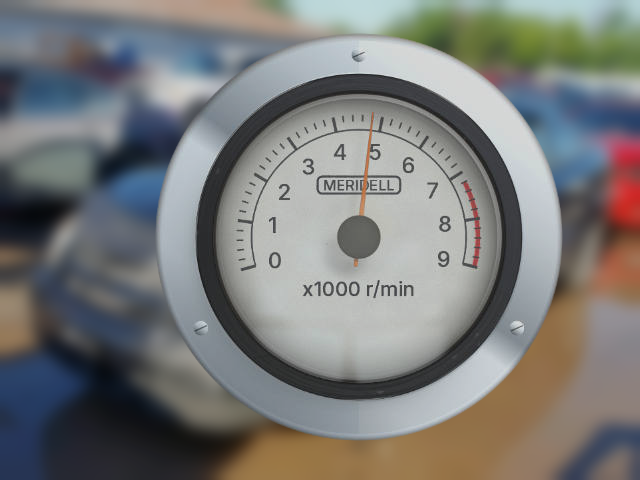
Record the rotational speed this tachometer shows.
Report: 4800 rpm
